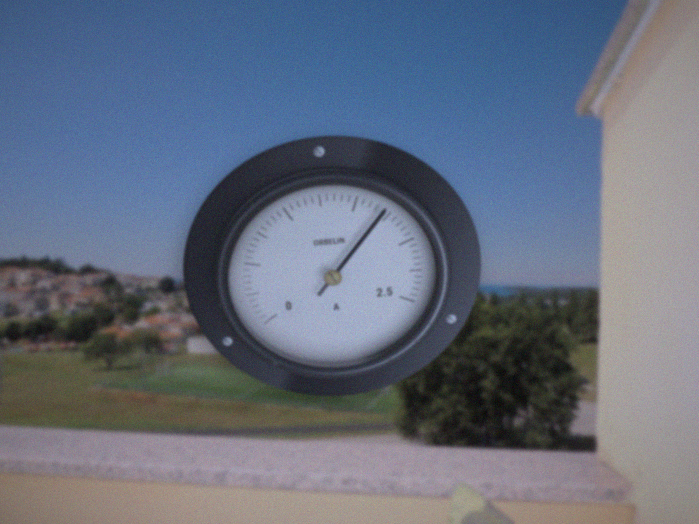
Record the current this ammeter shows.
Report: 1.7 A
